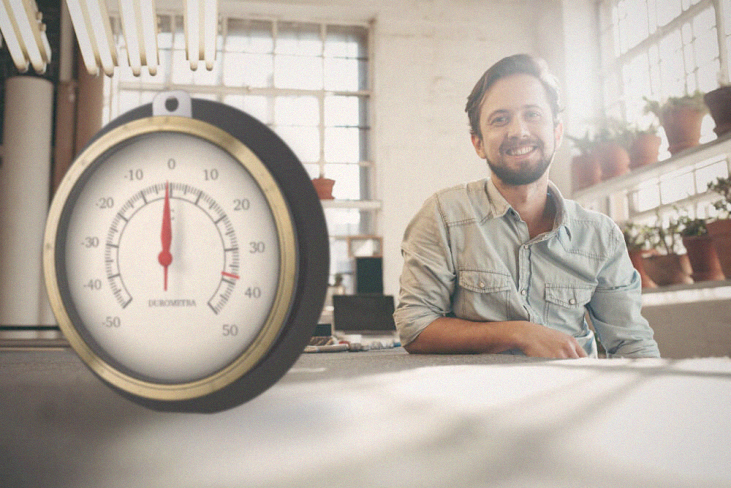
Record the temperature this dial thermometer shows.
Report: 0 °C
